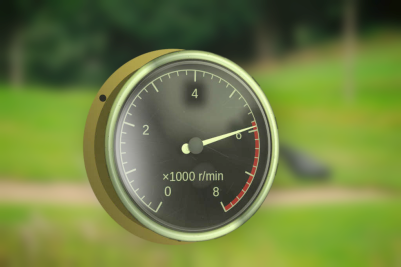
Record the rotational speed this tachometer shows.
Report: 5900 rpm
